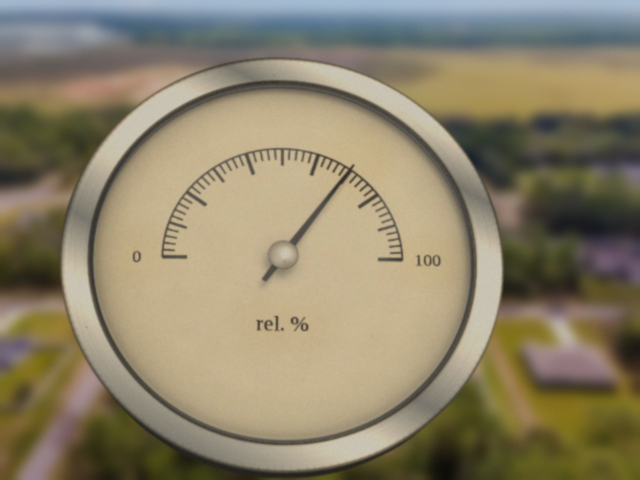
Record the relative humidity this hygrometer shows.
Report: 70 %
